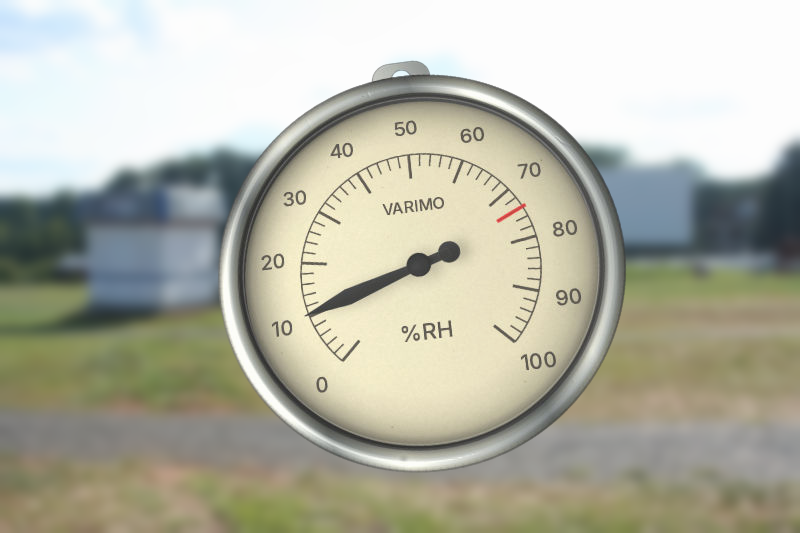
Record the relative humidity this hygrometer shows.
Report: 10 %
